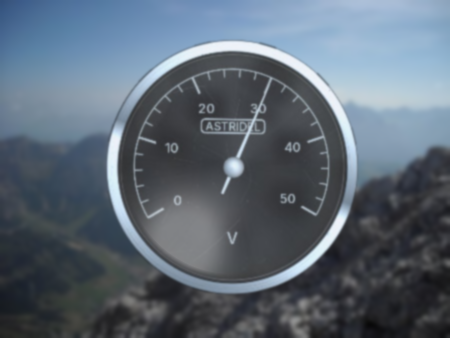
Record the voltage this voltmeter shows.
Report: 30 V
